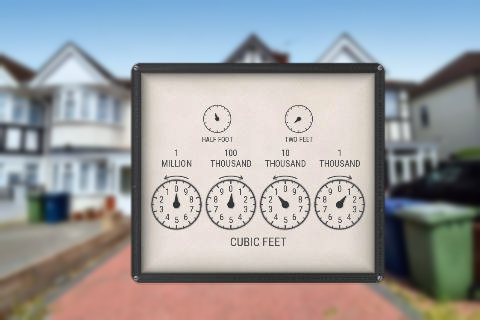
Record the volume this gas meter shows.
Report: 1100 ft³
